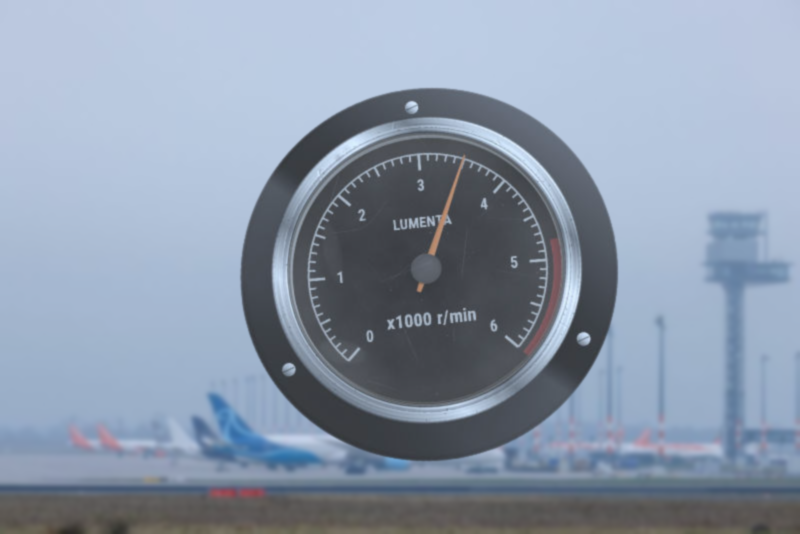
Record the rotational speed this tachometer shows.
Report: 3500 rpm
